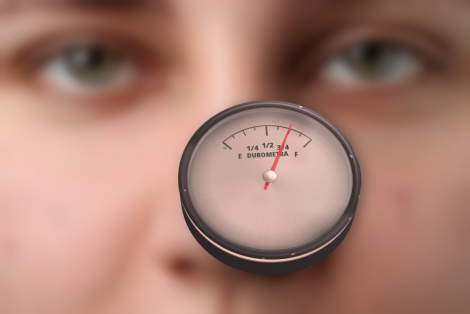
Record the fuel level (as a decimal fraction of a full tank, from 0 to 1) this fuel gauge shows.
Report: 0.75
